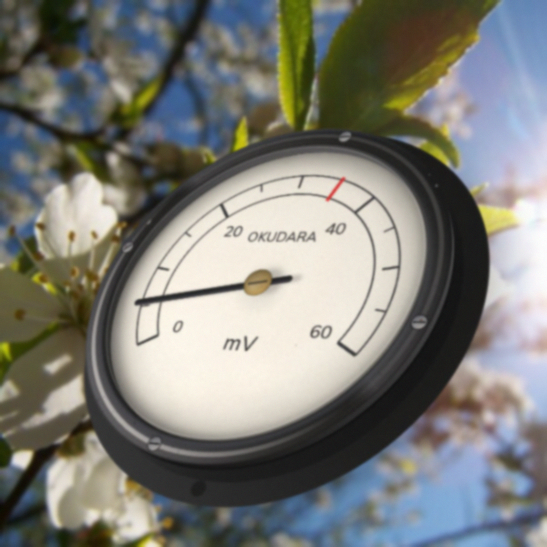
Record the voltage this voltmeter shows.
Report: 5 mV
